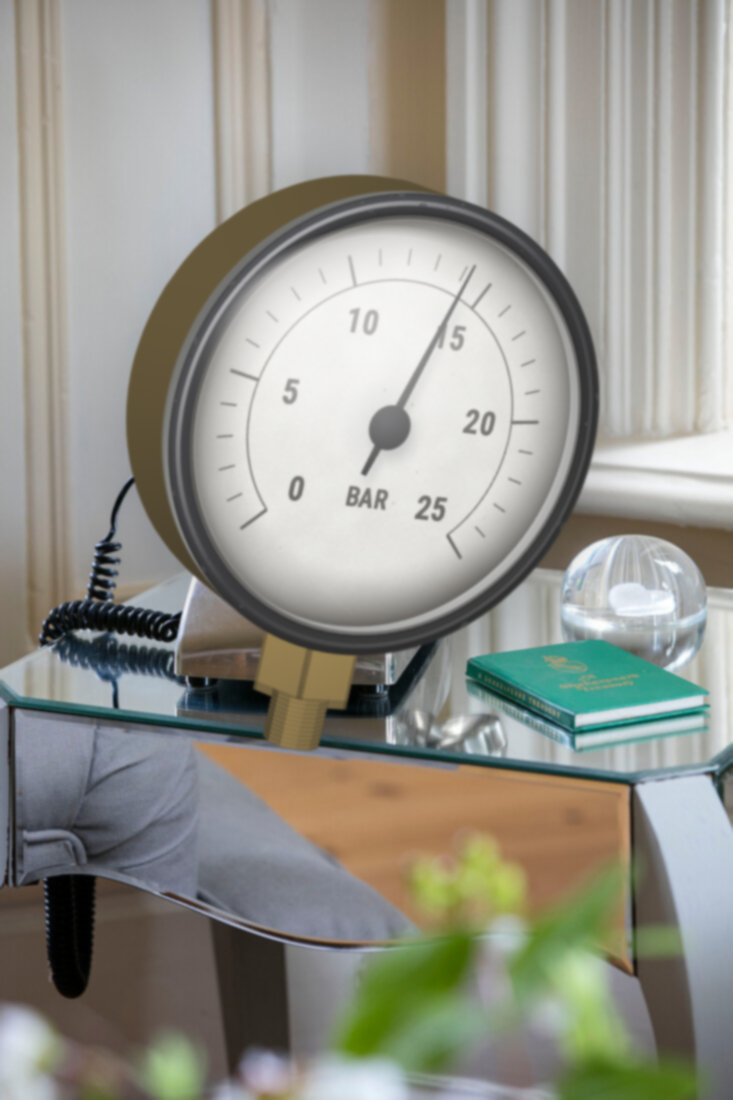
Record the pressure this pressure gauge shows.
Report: 14 bar
